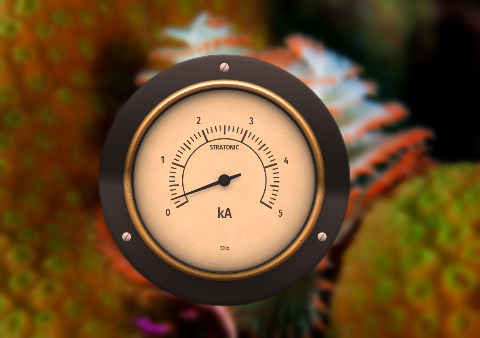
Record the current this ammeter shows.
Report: 0.2 kA
